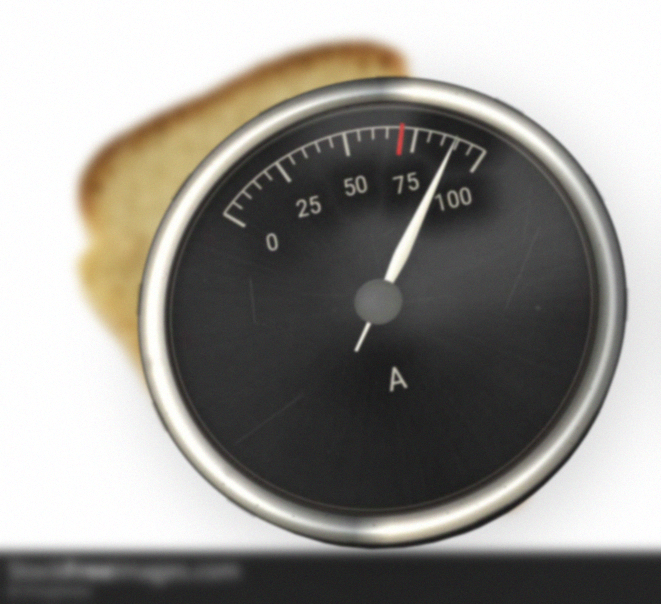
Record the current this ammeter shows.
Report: 90 A
